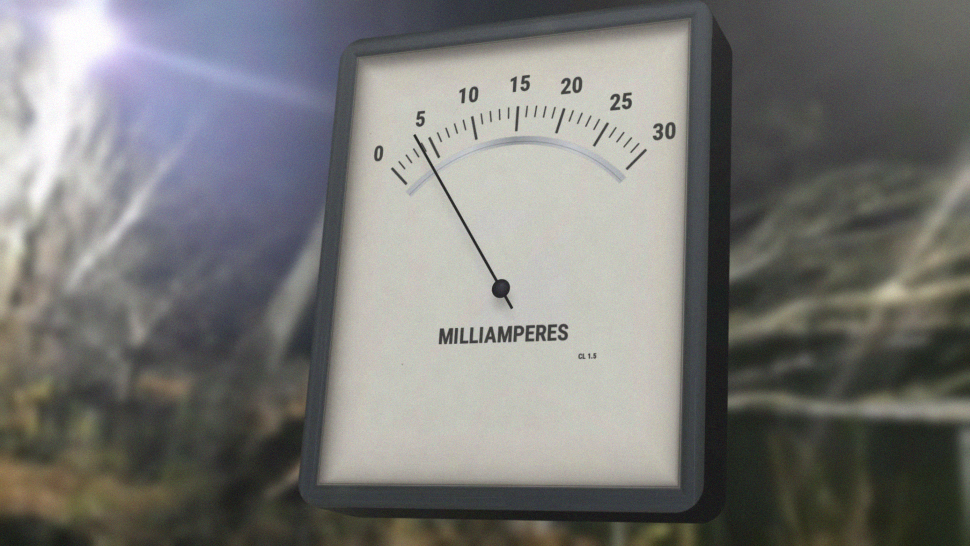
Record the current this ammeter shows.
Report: 4 mA
